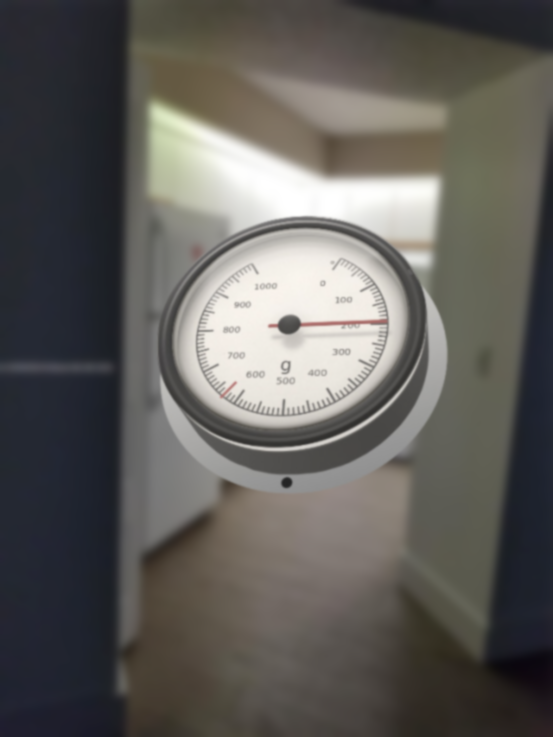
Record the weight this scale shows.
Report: 200 g
